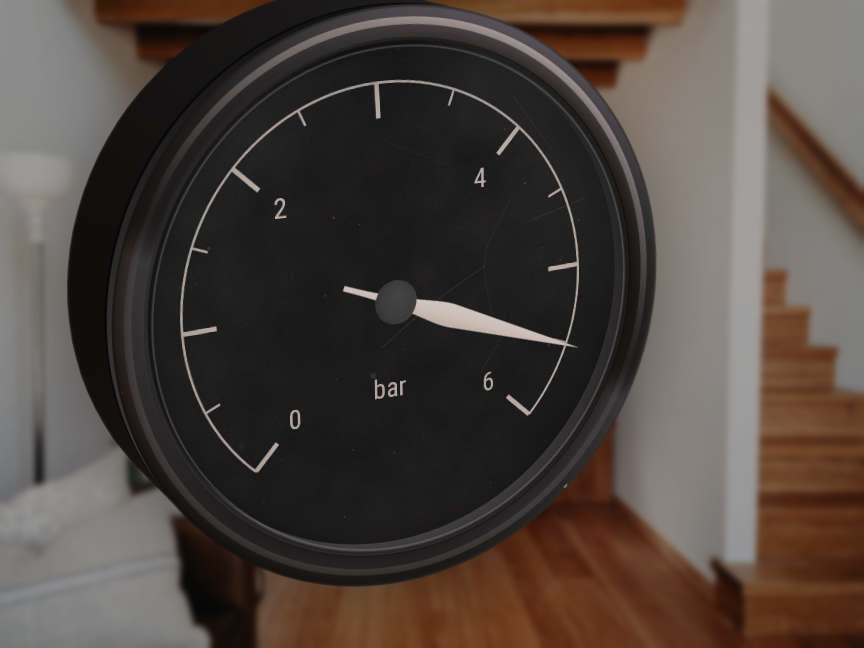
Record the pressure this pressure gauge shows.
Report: 5.5 bar
